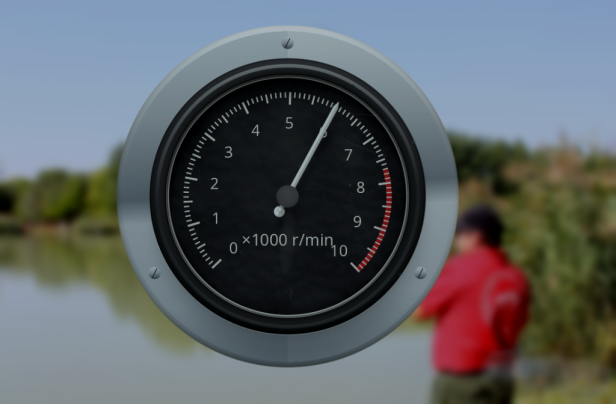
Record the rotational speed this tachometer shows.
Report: 6000 rpm
